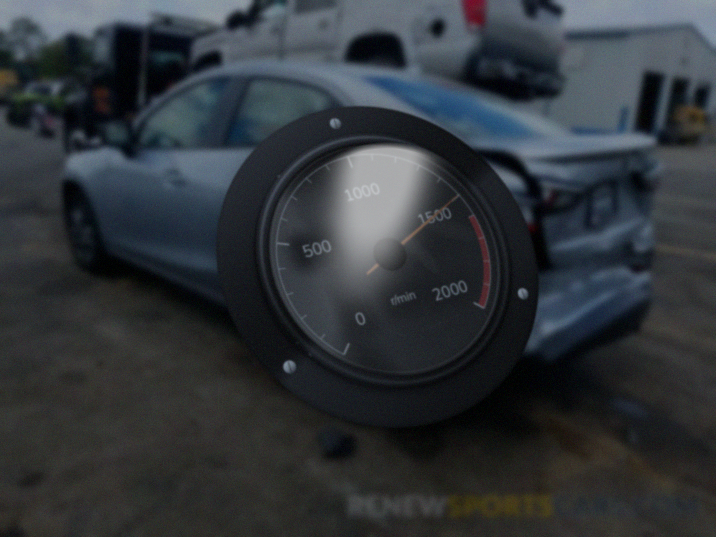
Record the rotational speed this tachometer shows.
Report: 1500 rpm
